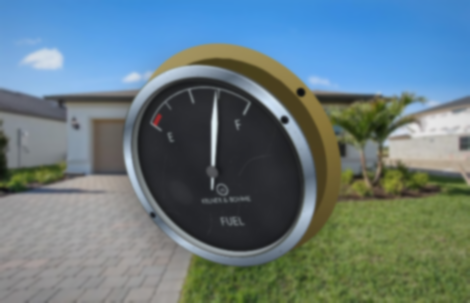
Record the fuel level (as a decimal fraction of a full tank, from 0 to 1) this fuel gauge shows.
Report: 0.75
